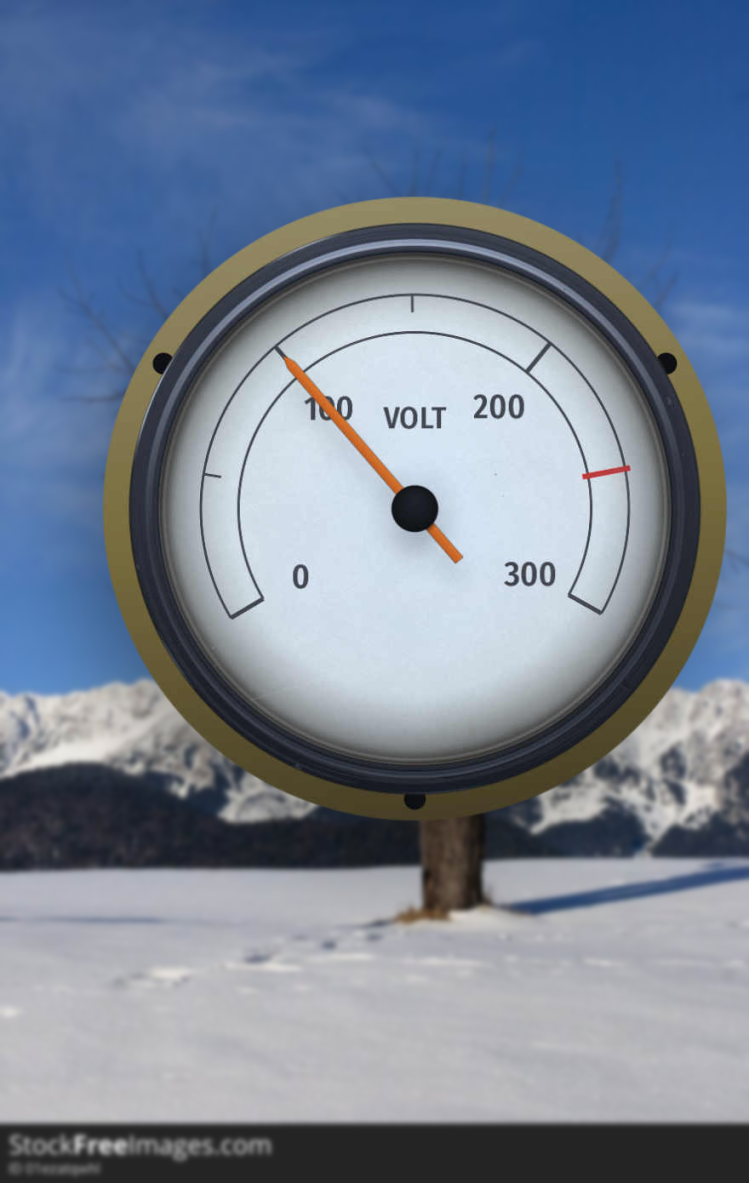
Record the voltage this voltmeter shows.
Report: 100 V
